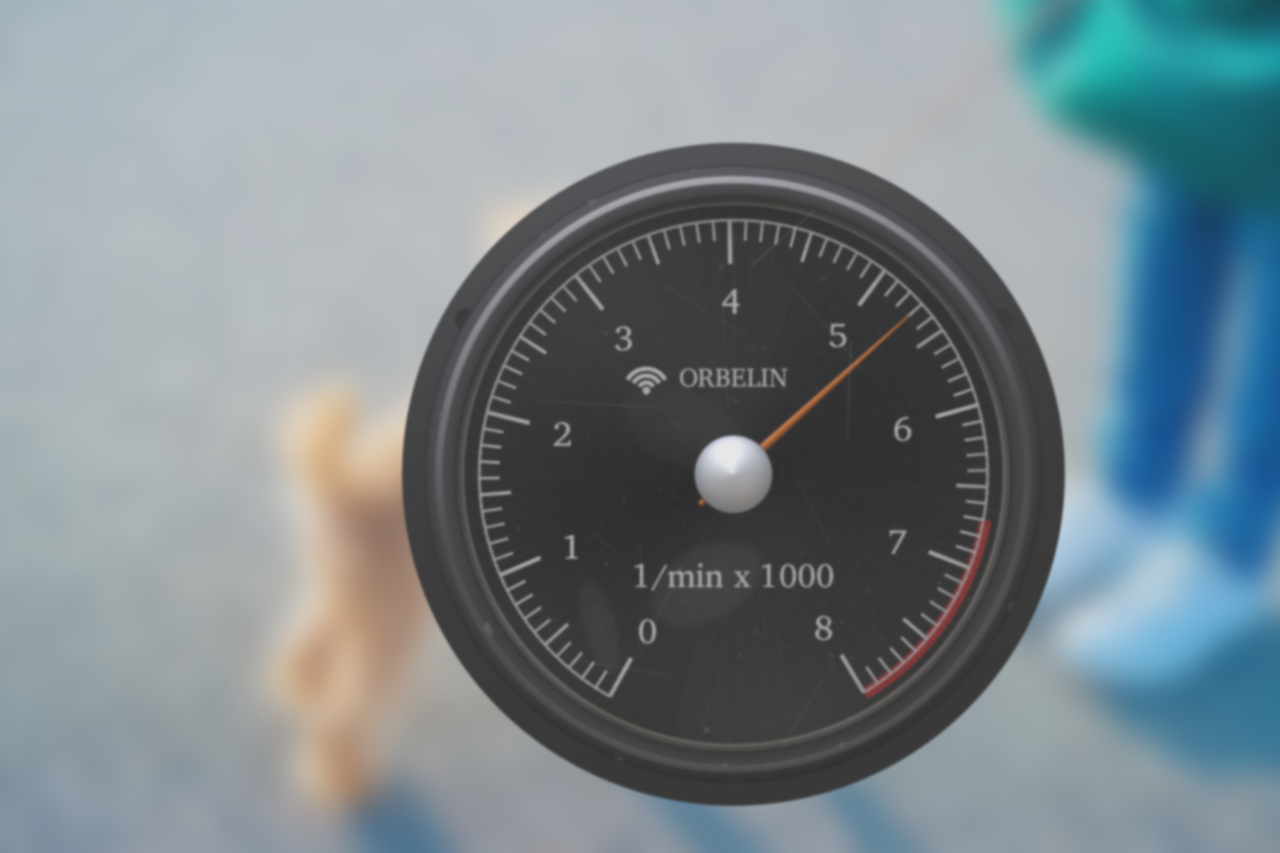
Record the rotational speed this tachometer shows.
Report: 5300 rpm
